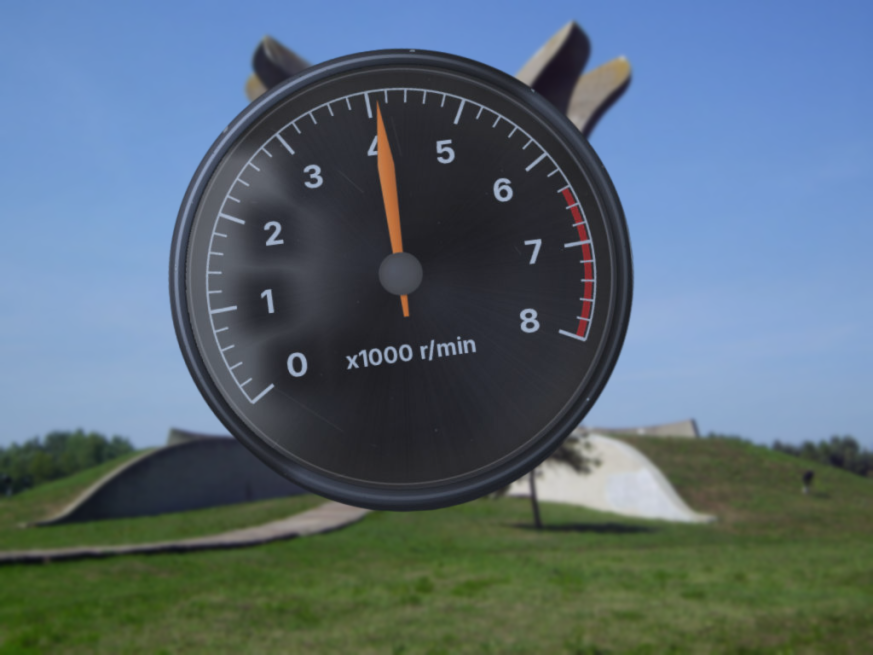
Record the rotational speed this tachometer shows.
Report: 4100 rpm
